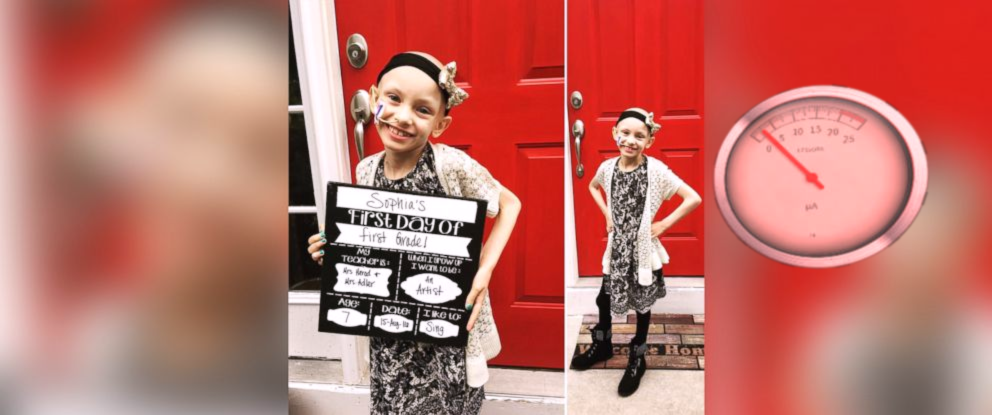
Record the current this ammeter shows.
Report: 2.5 µA
